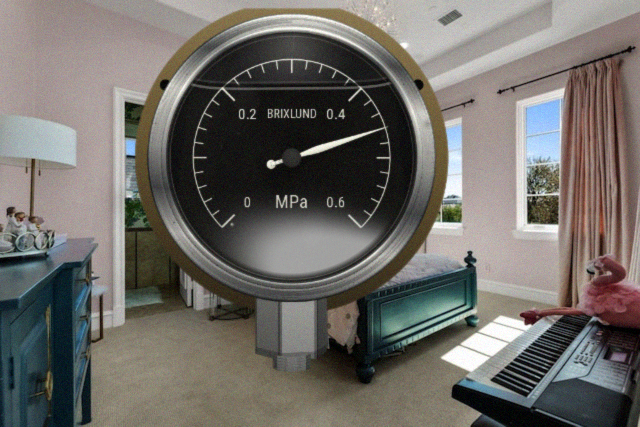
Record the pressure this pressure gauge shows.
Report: 0.46 MPa
